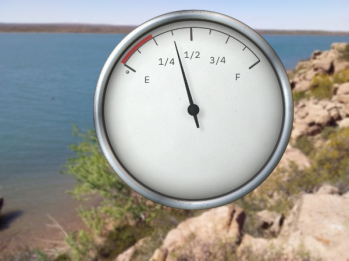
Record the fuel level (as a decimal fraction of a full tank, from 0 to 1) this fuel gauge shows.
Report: 0.375
